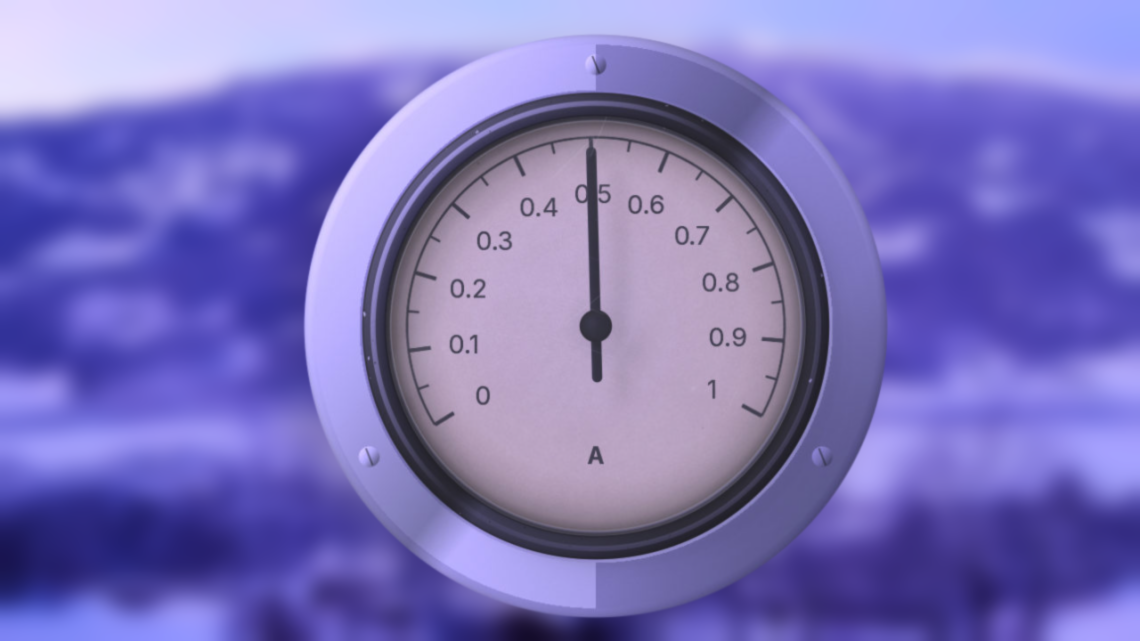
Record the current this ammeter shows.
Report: 0.5 A
